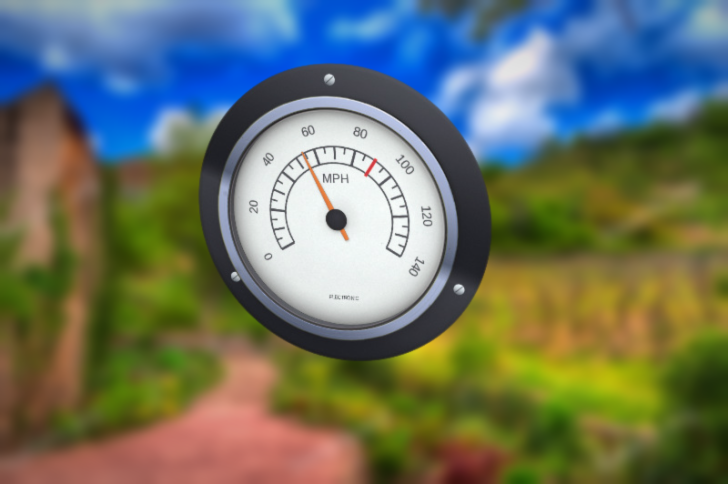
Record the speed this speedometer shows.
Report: 55 mph
